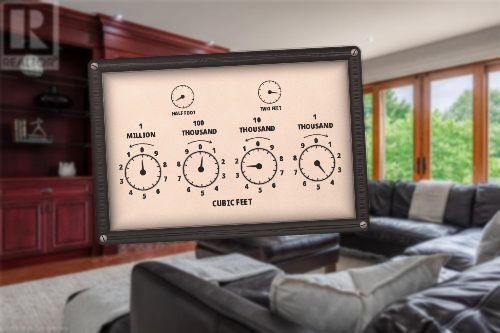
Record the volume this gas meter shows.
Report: 2400 ft³
